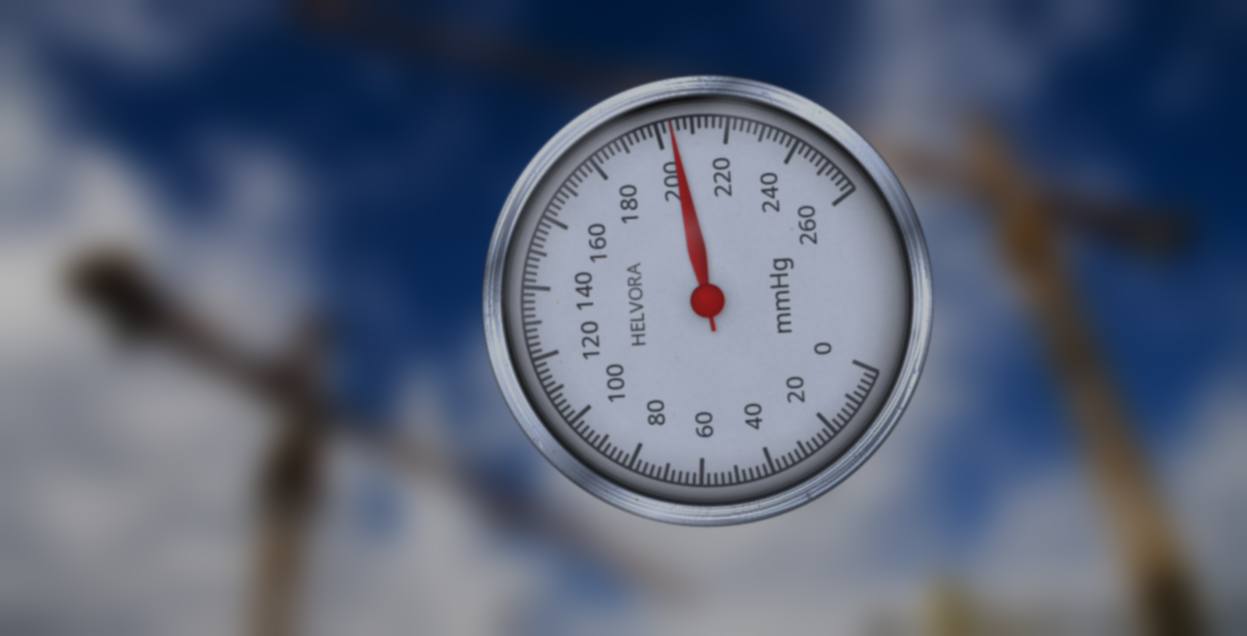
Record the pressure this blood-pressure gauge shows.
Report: 204 mmHg
